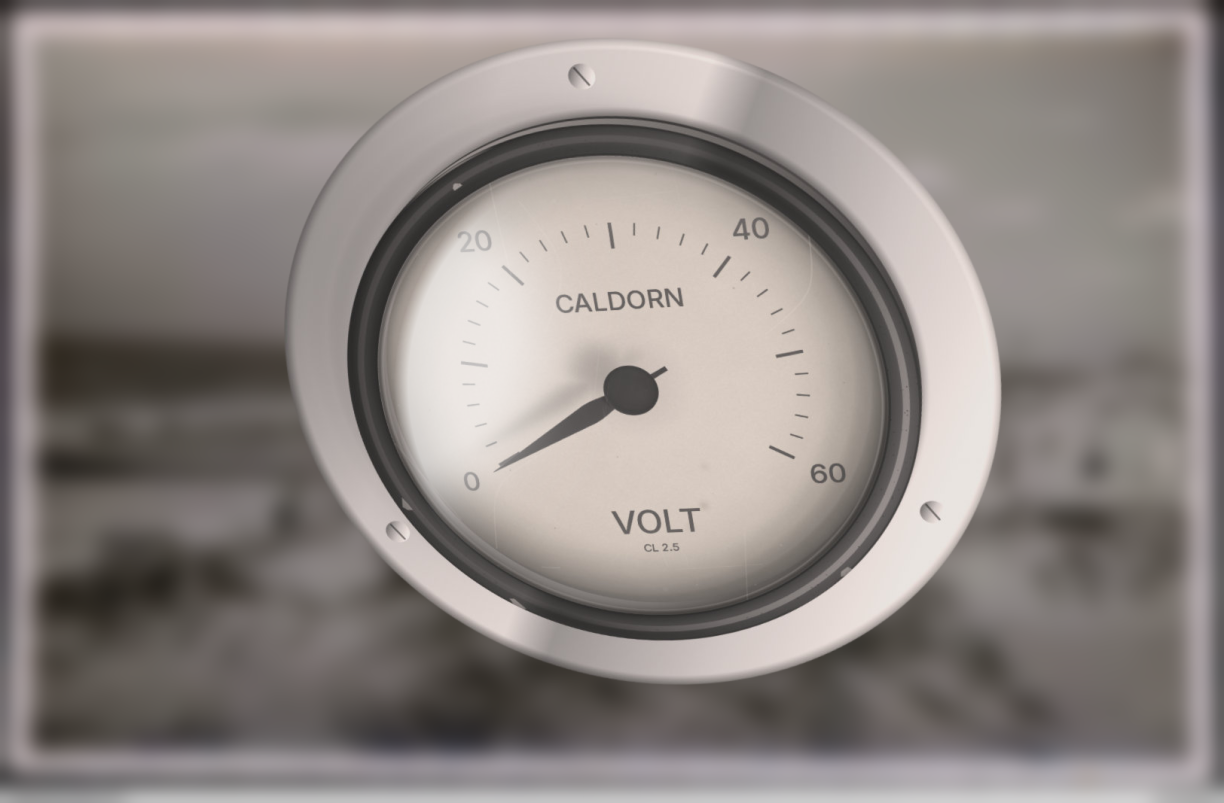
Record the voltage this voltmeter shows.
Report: 0 V
